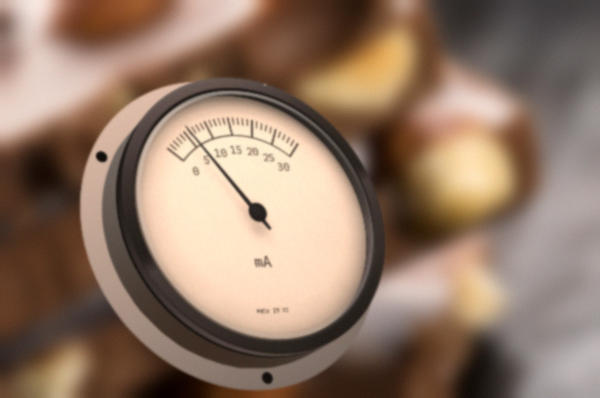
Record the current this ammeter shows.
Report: 5 mA
